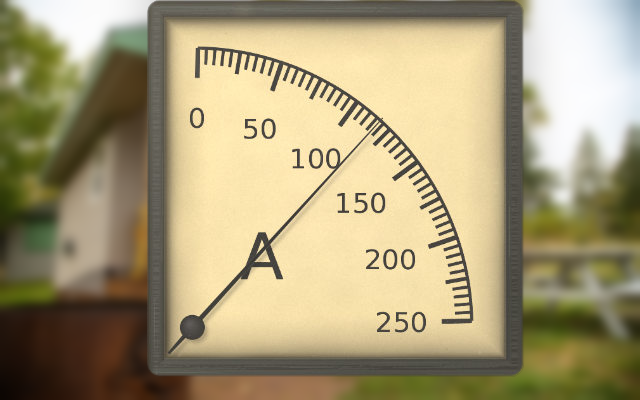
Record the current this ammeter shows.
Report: 117.5 A
